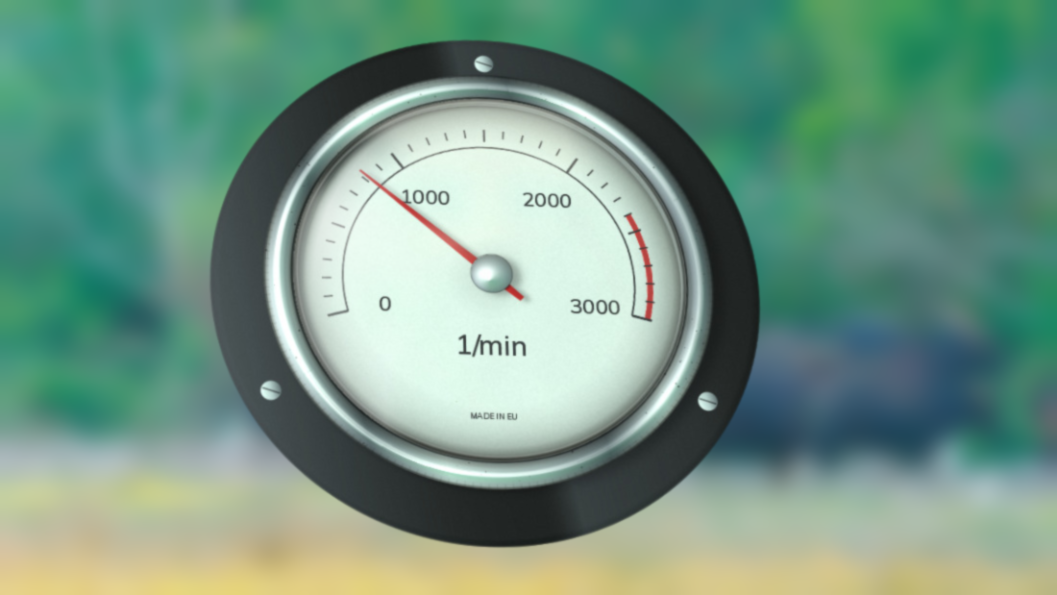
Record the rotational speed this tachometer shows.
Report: 800 rpm
